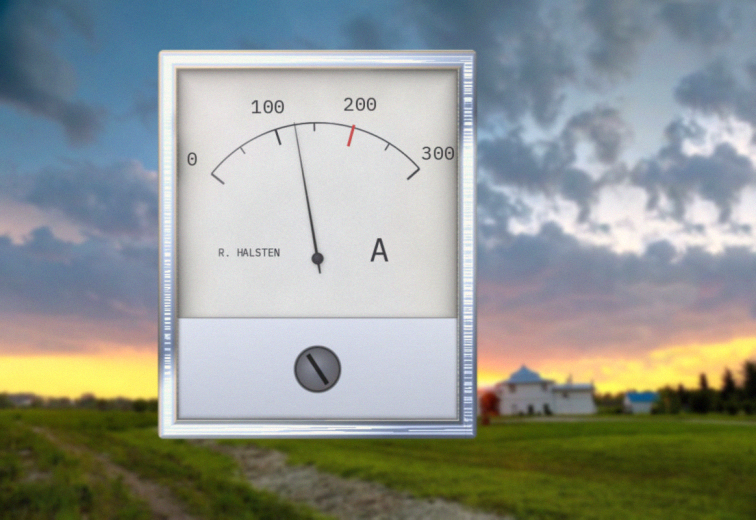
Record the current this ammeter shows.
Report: 125 A
